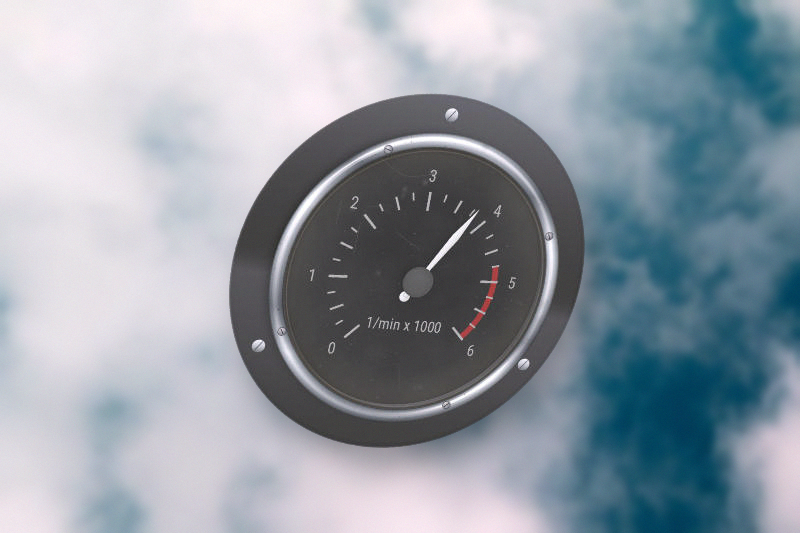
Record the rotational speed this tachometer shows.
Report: 3750 rpm
